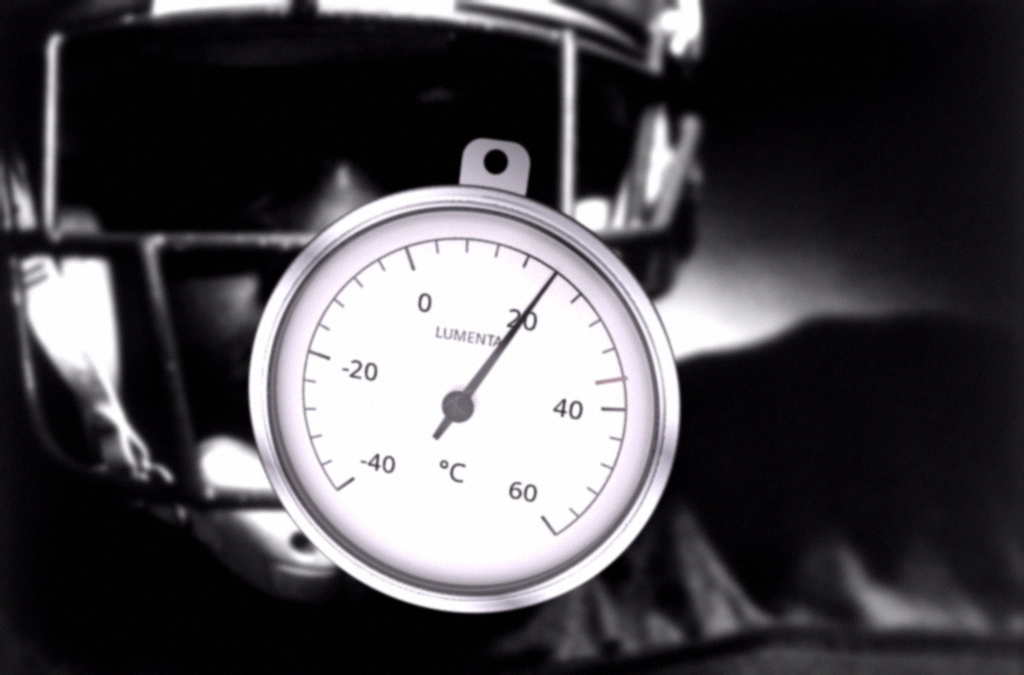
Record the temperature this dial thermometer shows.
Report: 20 °C
